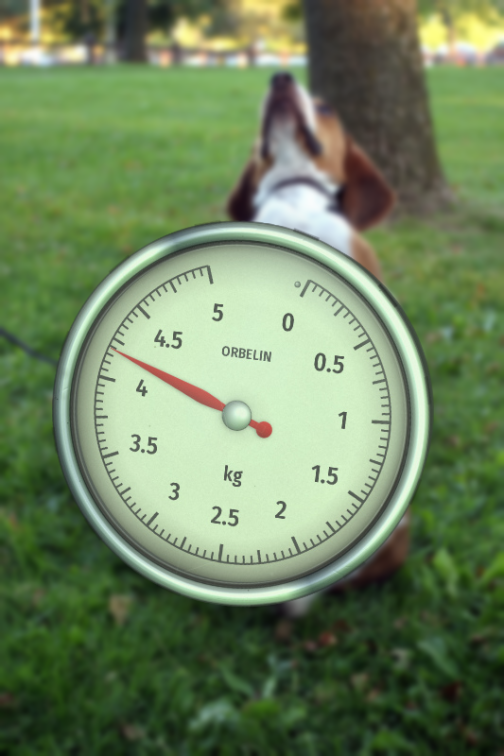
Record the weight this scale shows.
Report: 4.2 kg
